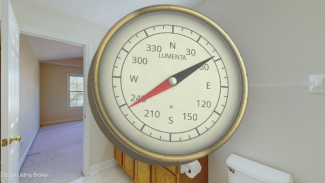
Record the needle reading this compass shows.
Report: 235 °
